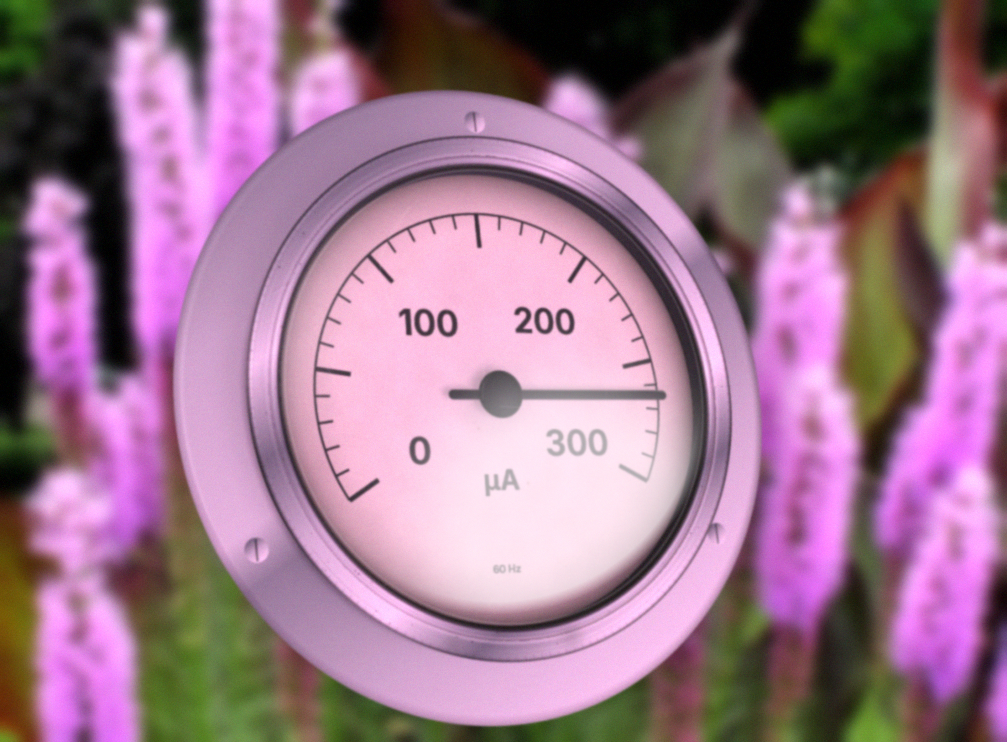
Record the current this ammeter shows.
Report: 265 µA
